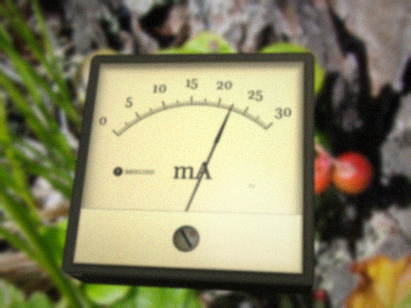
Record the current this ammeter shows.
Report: 22.5 mA
